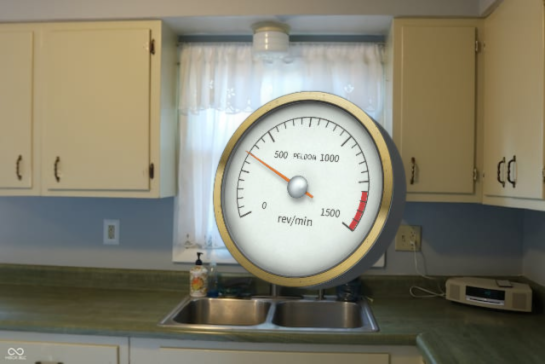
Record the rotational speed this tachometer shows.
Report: 350 rpm
